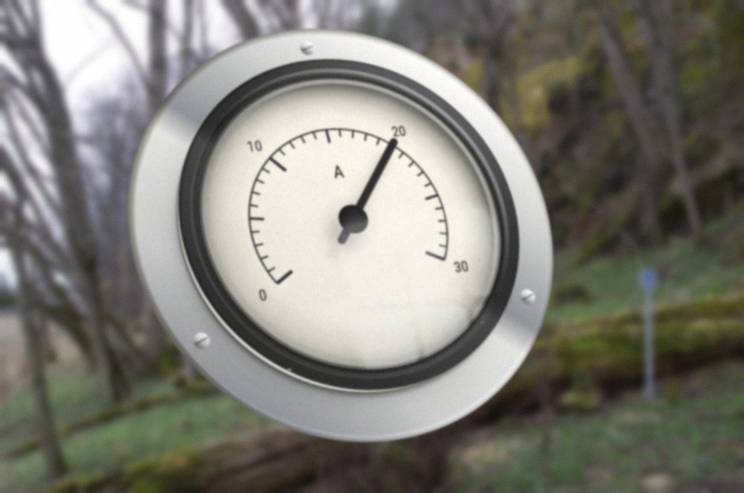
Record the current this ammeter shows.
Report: 20 A
